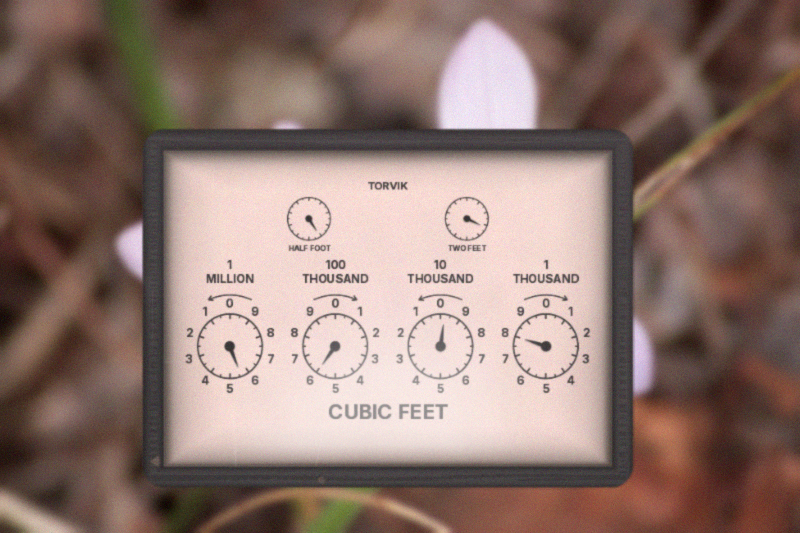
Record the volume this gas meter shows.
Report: 559800 ft³
